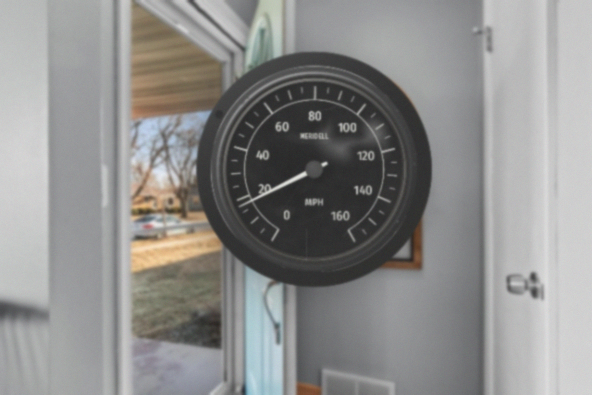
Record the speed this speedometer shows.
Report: 17.5 mph
